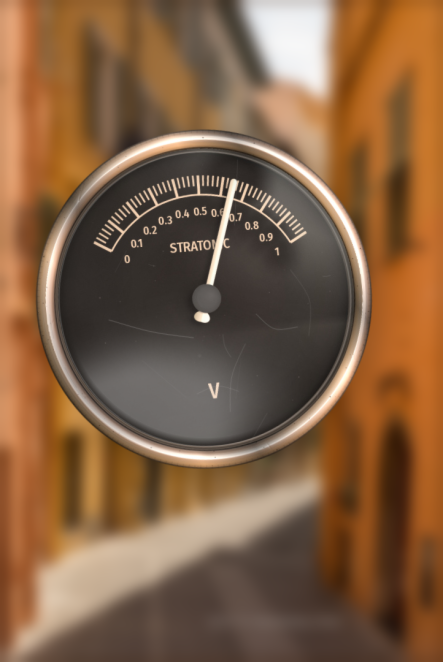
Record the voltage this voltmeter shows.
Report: 0.64 V
